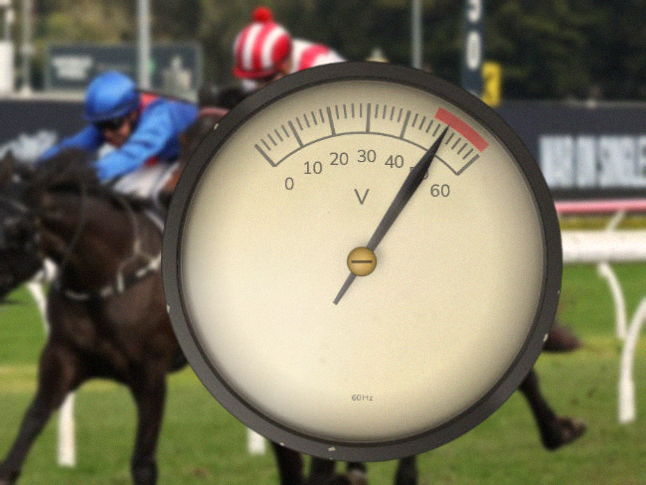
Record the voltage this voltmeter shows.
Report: 50 V
